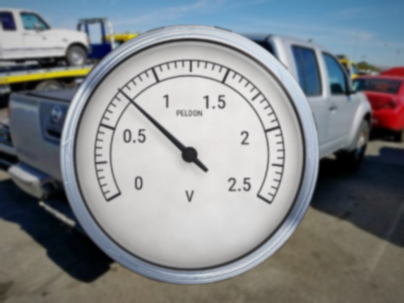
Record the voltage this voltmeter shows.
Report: 0.75 V
